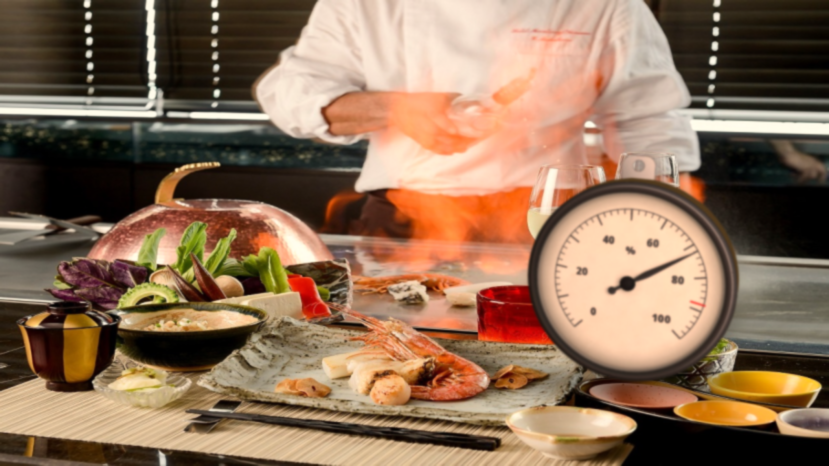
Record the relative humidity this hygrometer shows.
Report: 72 %
